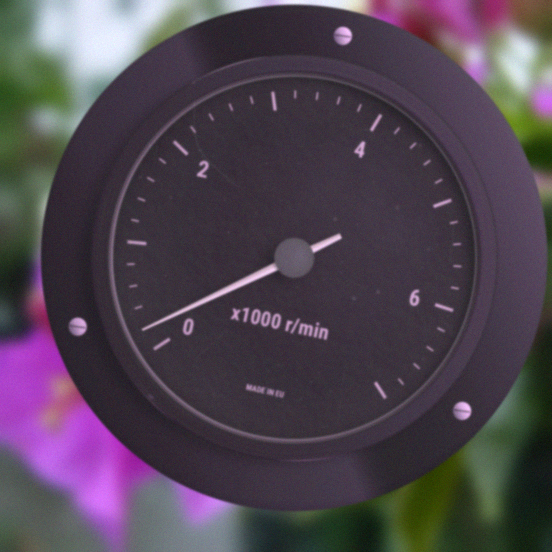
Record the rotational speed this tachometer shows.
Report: 200 rpm
